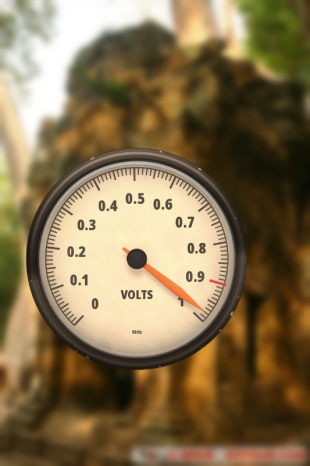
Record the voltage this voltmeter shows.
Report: 0.98 V
